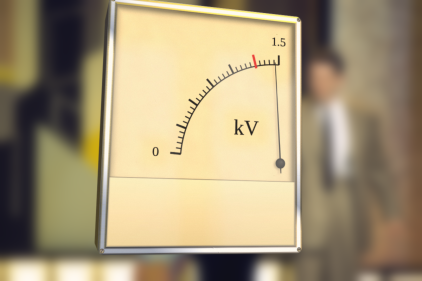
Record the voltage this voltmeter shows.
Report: 1.45 kV
